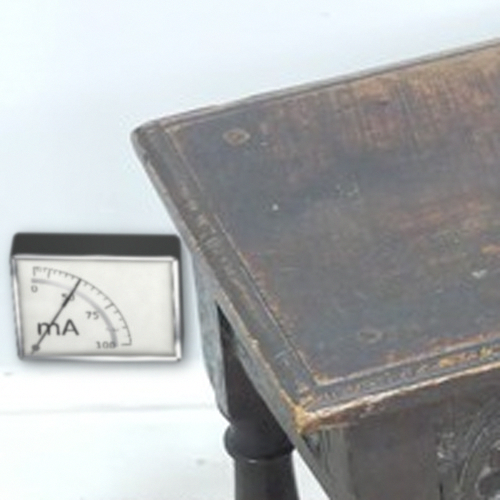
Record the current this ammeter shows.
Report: 50 mA
